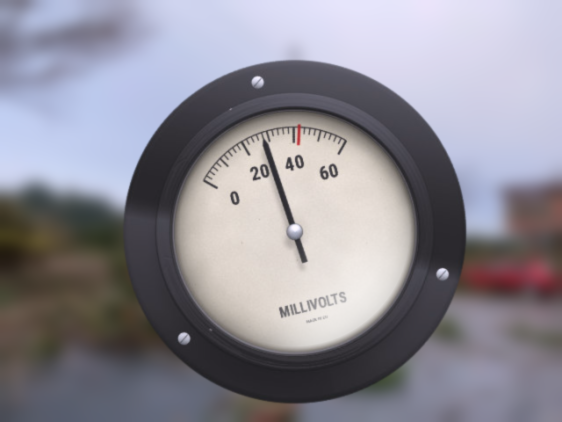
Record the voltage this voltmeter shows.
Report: 28 mV
